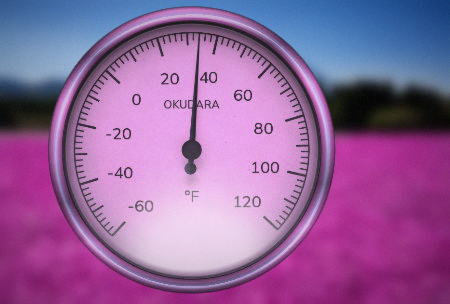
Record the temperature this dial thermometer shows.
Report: 34 °F
